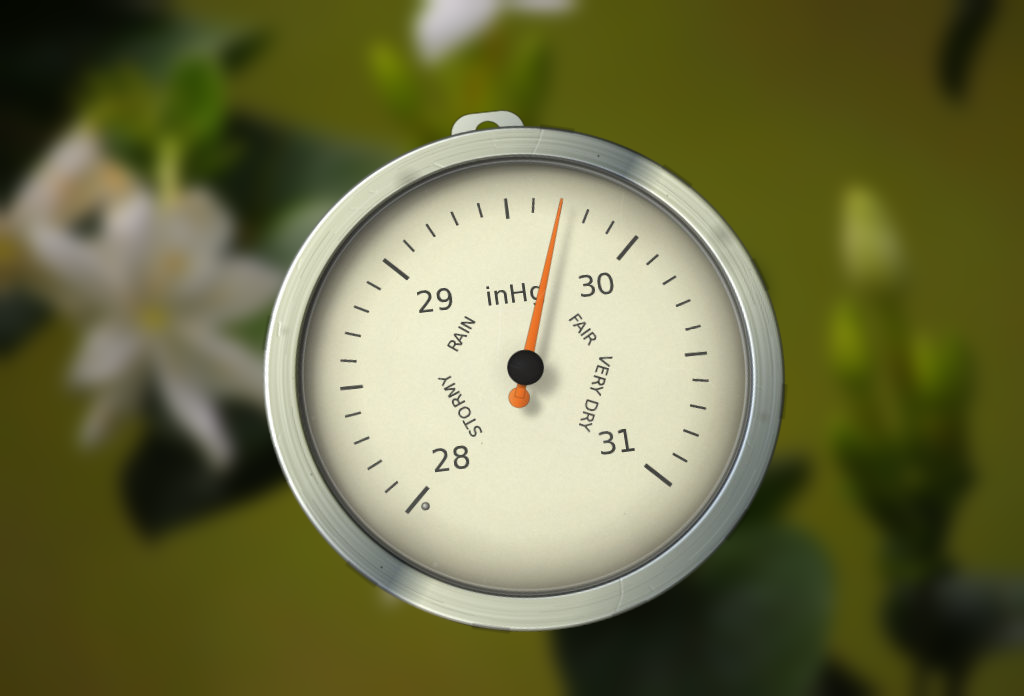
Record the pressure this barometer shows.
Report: 29.7 inHg
